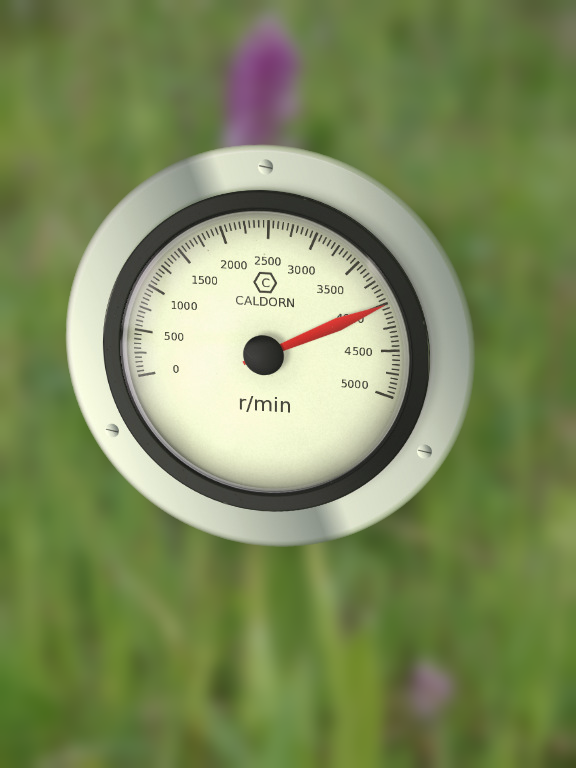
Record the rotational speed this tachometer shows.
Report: 4000 rpm
